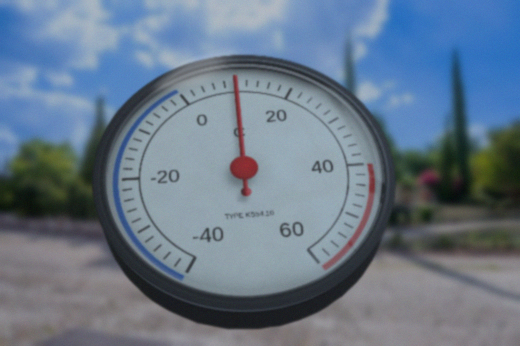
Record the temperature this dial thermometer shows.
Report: 10 °C
